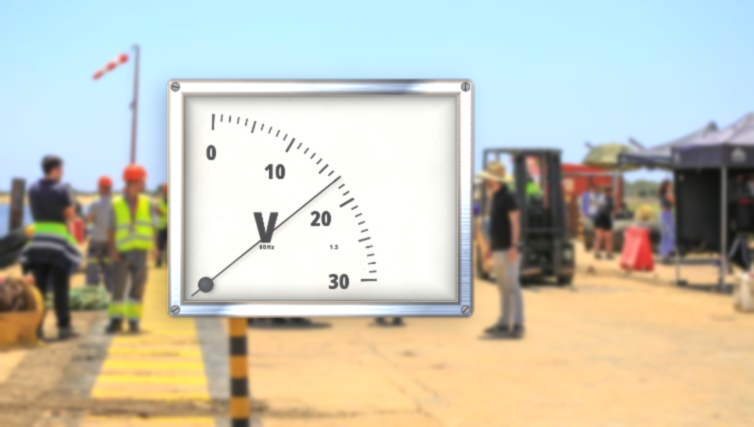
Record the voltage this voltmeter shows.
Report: 17 V
